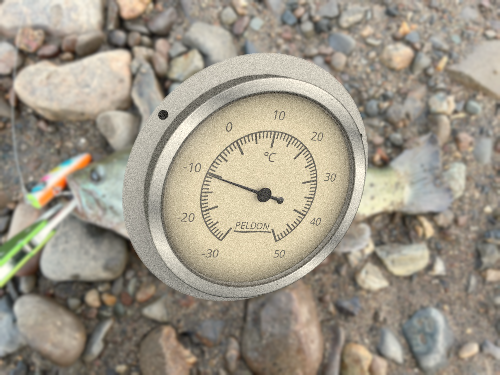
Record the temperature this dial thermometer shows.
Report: -10 °C
